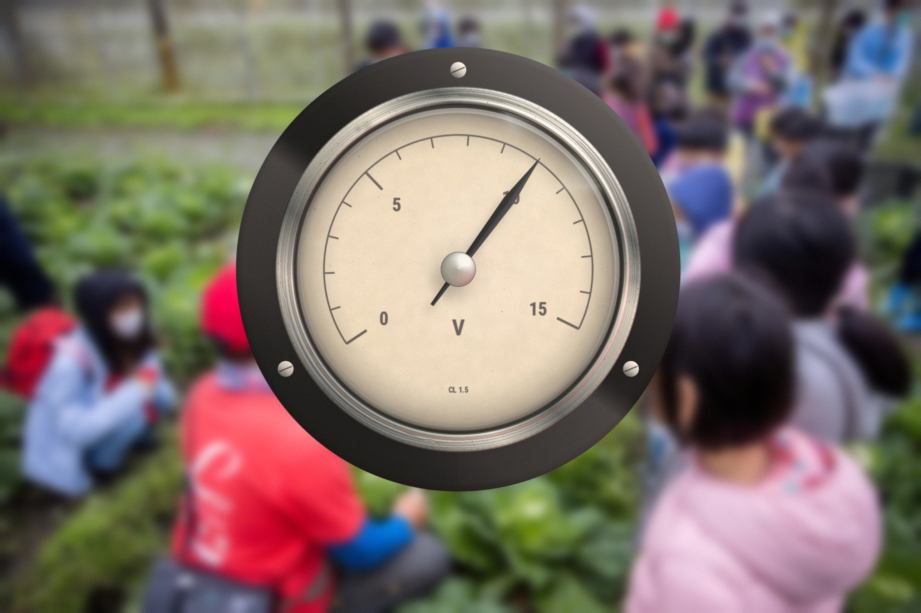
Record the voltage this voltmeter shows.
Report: 10 V
